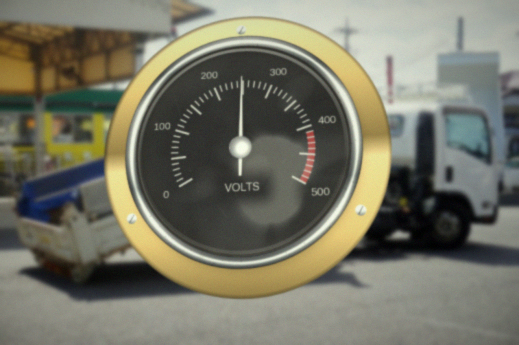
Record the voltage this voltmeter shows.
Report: 250 V
